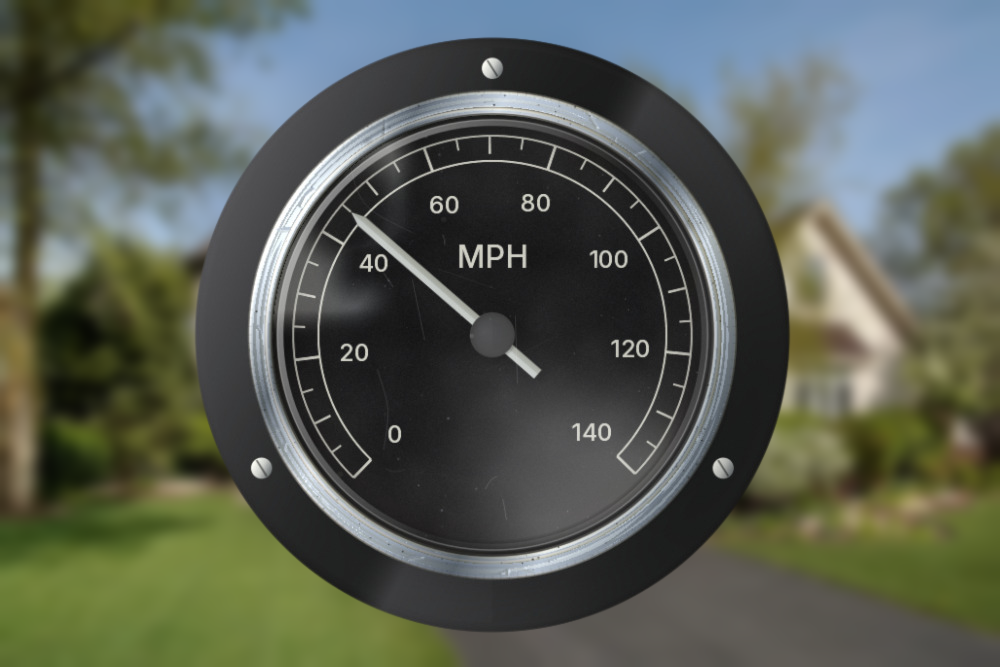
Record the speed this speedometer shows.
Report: 45 mph
